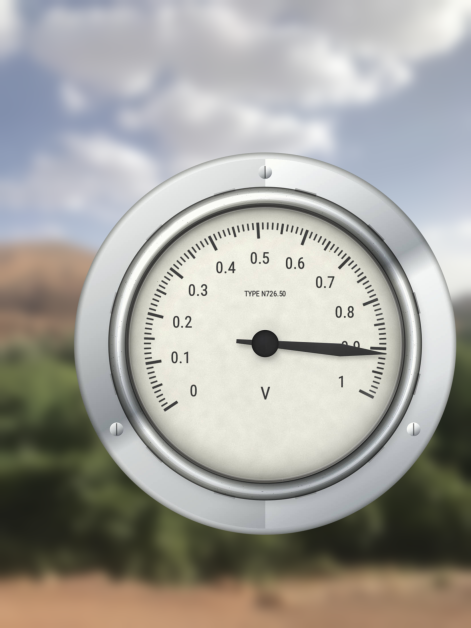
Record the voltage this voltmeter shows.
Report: 0.91 V
